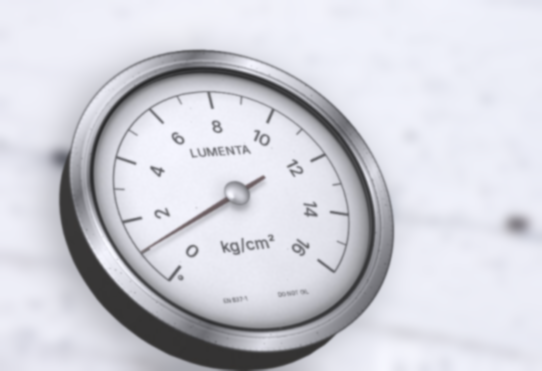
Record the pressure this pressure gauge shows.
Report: 1 kg/cm²
